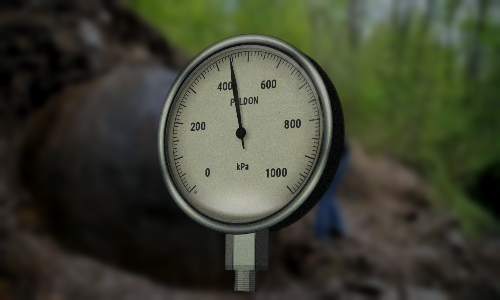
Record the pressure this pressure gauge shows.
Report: 450 kPa
